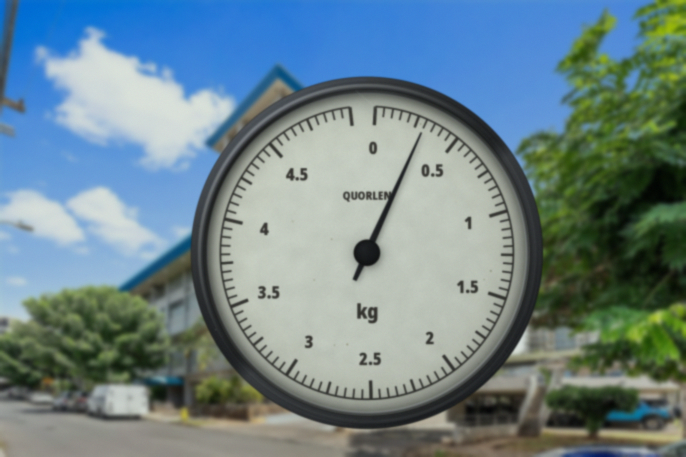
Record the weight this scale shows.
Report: 0.3 kg
